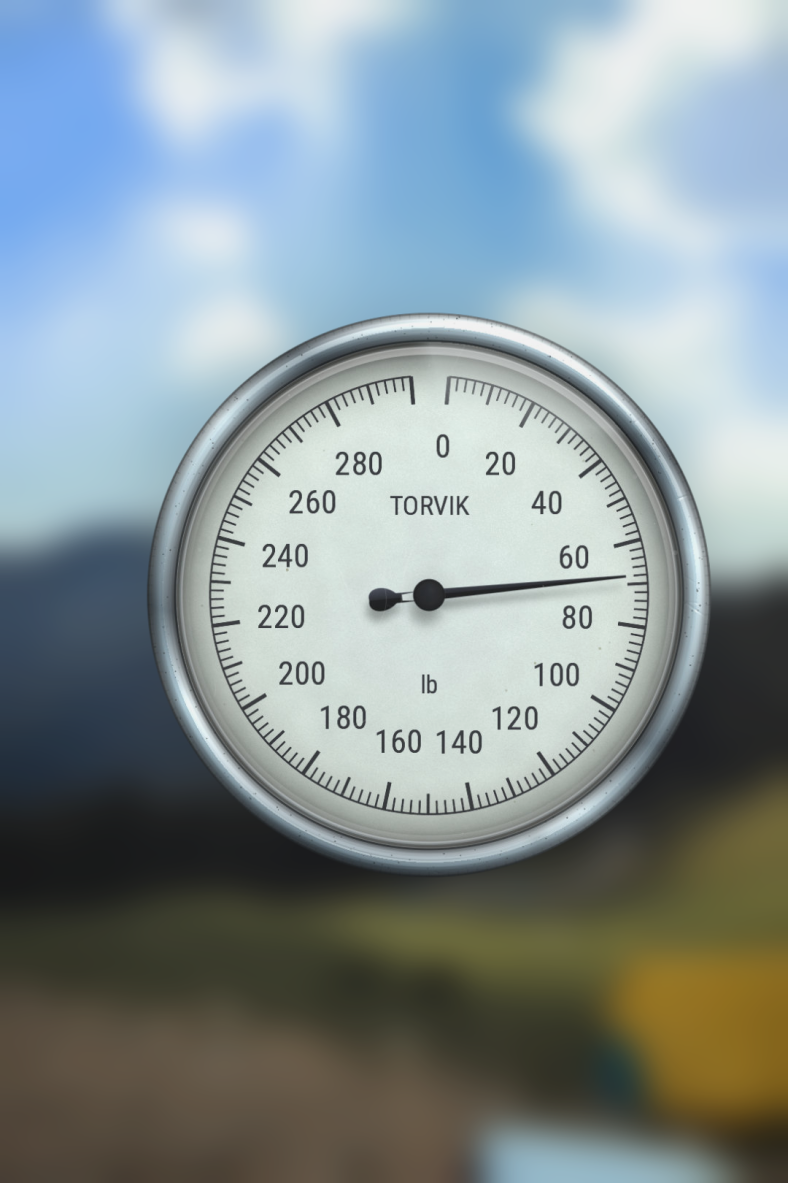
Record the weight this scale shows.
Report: 68 lb
